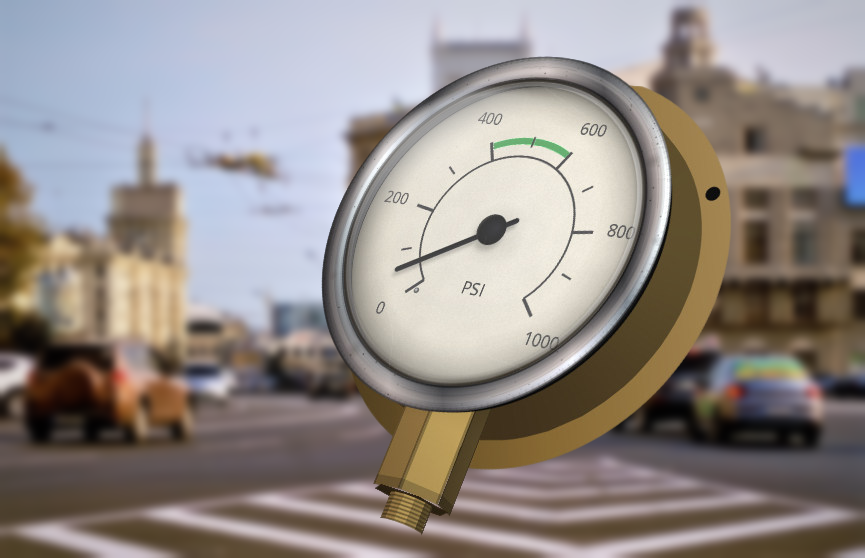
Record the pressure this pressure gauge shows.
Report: 50 psi
